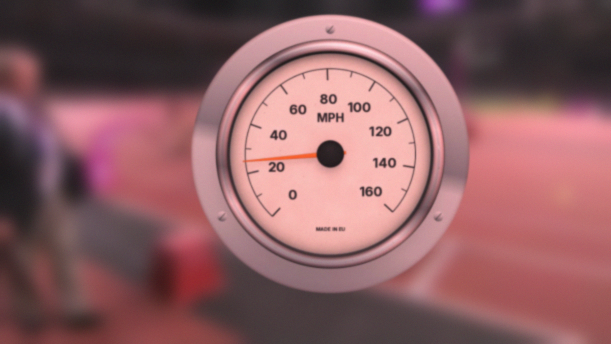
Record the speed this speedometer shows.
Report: 25 mph
